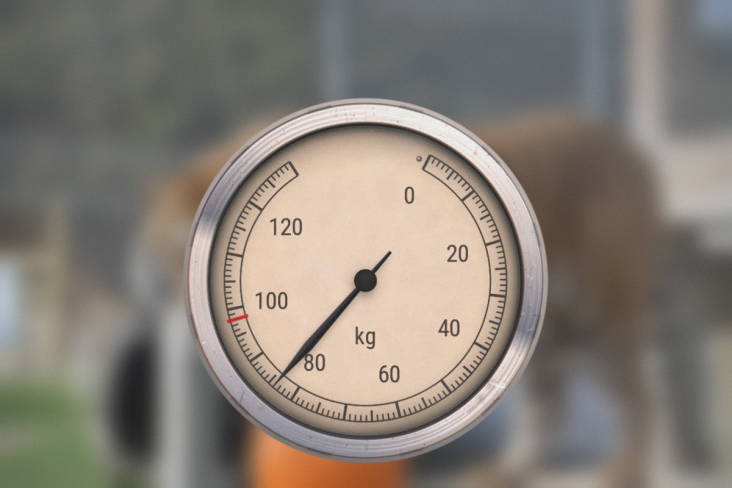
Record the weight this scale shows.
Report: 84 kg
